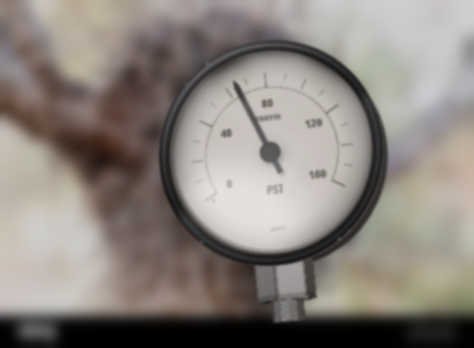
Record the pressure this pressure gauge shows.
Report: 65 psi
